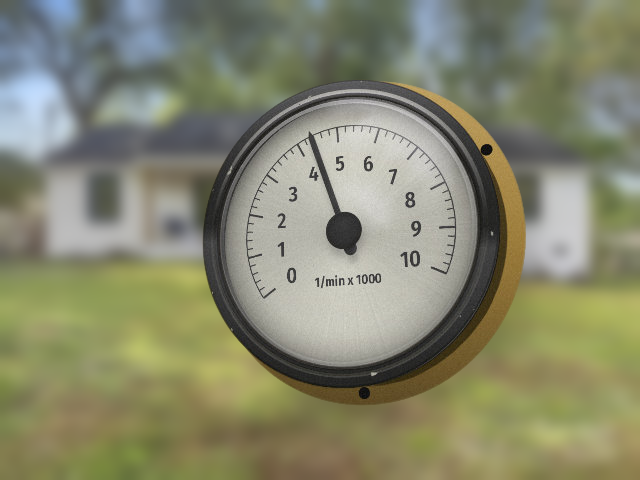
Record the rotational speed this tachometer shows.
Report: 4400 rpm
